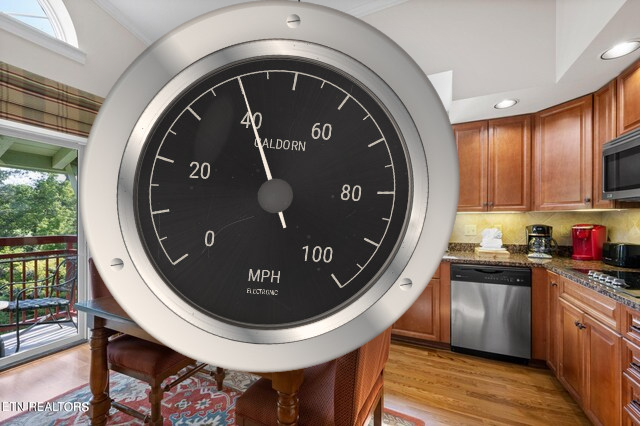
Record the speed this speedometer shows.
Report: 40 mph
